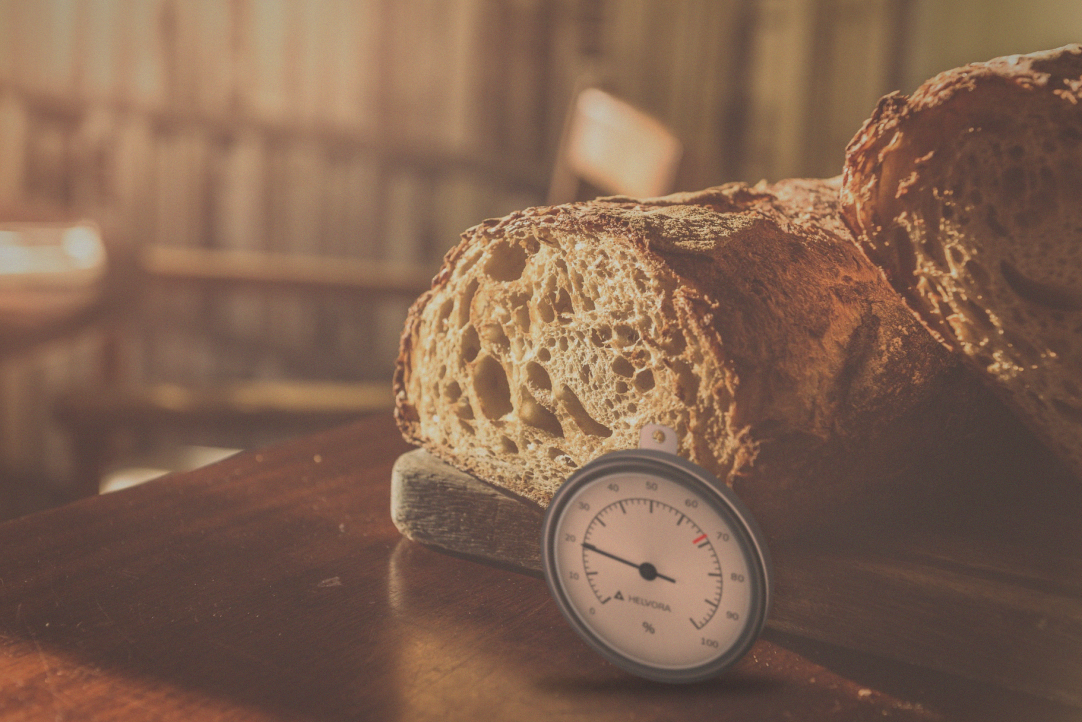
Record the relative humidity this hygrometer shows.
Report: 20 %
